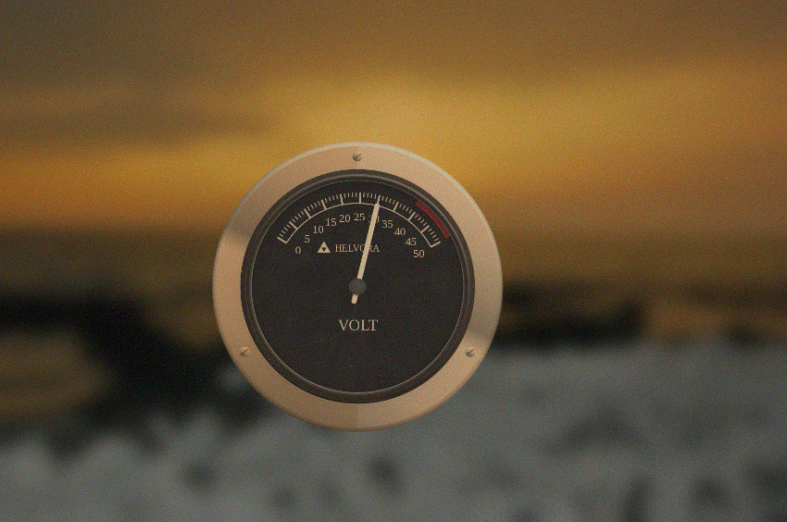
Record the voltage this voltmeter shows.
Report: 30 V
